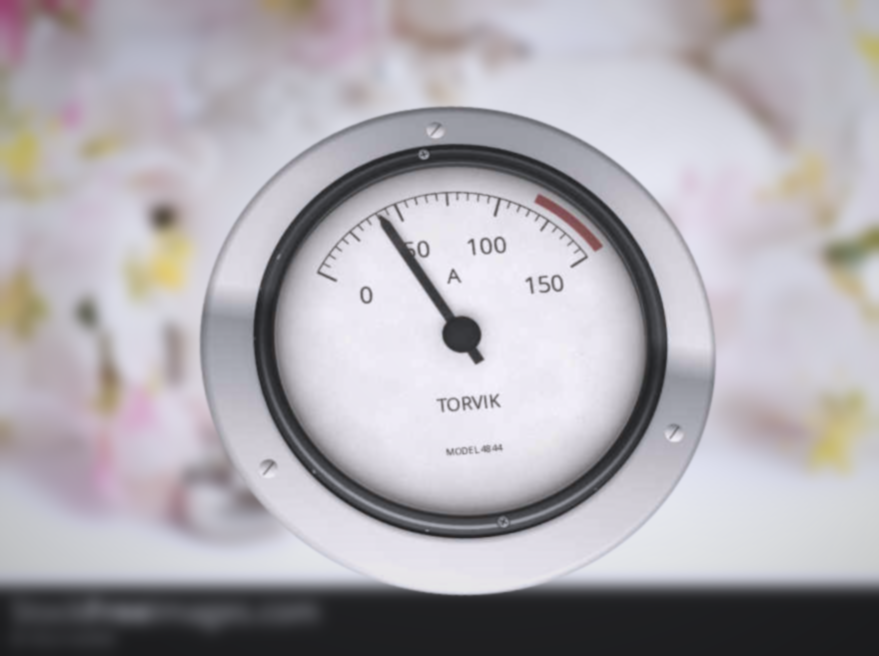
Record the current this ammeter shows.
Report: 40 A
